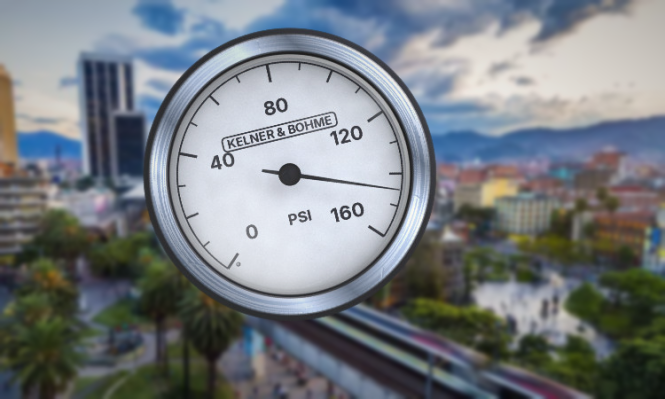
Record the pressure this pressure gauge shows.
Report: 145 psi
